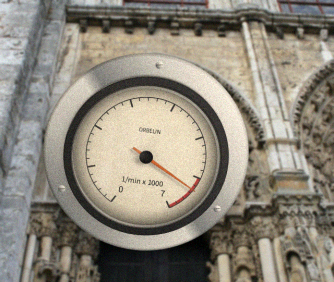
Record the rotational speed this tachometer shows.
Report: 6300 rpm
